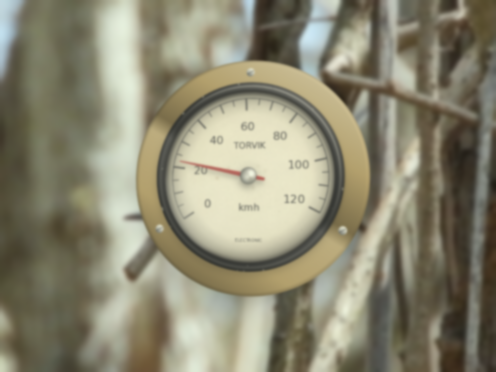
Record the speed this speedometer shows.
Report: 22.5 km/h
